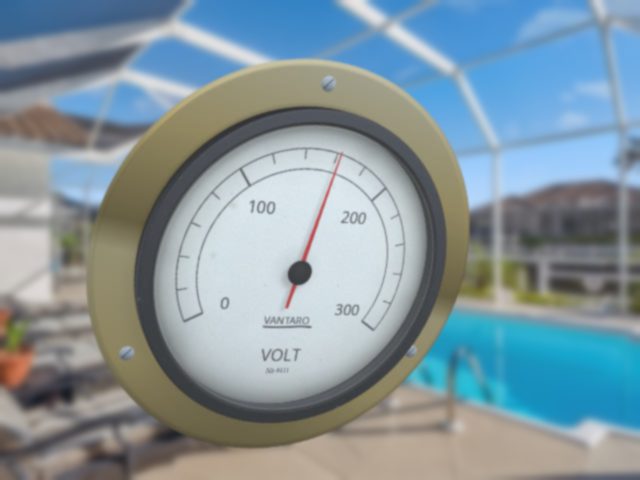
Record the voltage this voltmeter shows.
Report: 160 V
